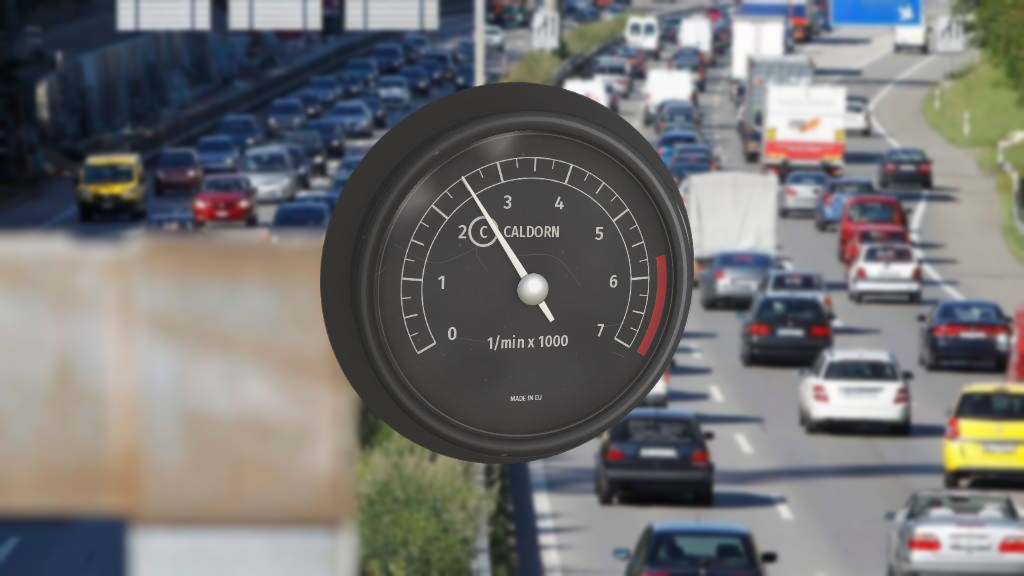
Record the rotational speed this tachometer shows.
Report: 2500 rpm
